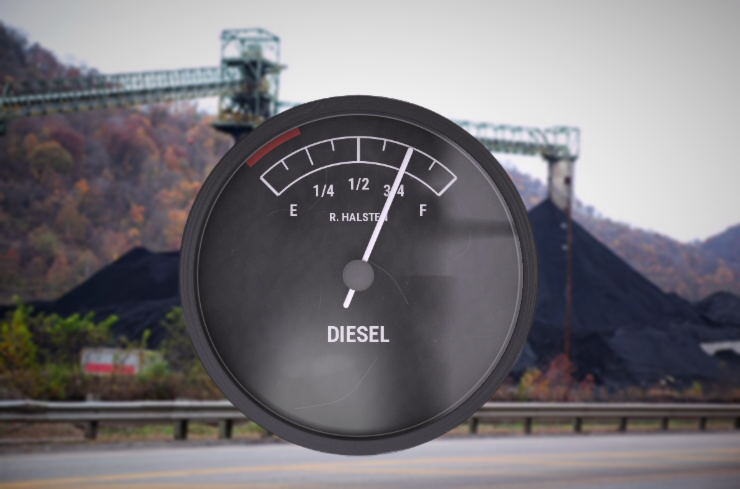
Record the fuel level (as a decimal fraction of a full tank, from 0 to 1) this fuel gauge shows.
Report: 0.75
